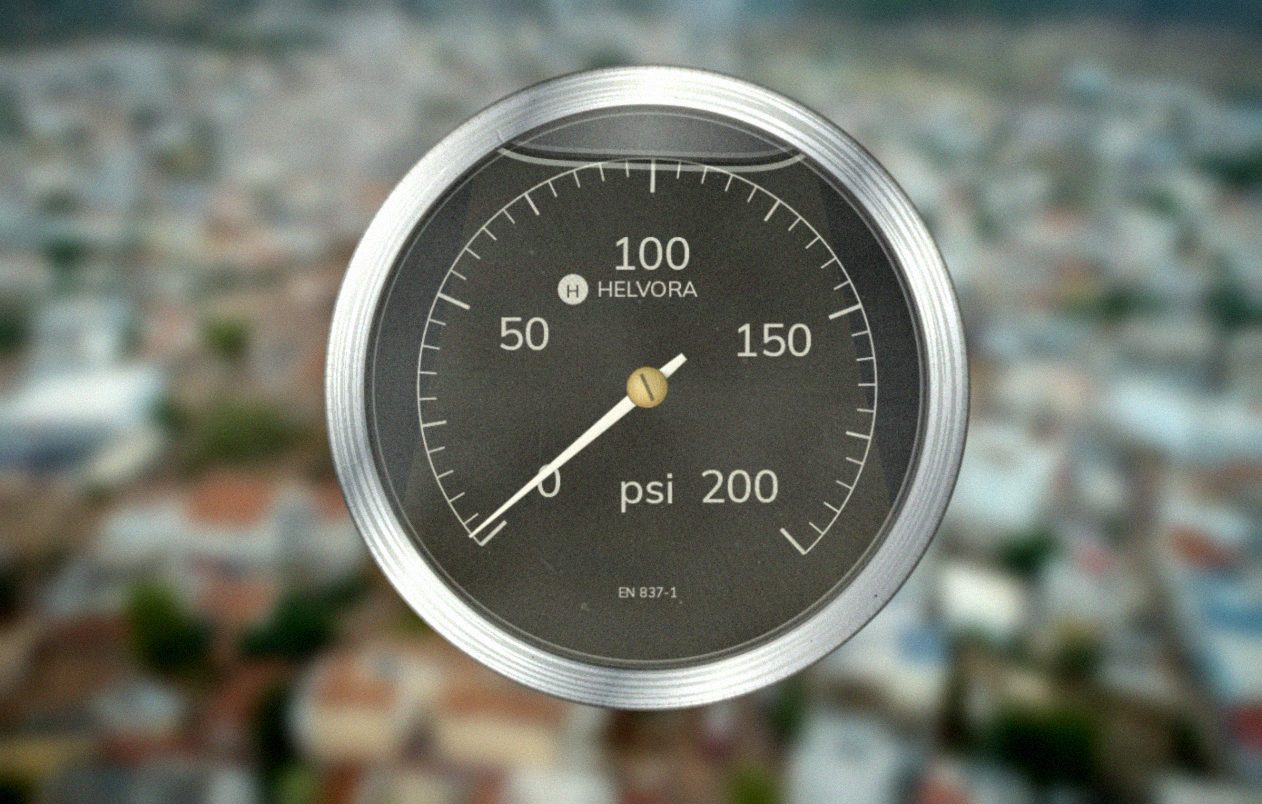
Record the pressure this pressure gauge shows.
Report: 2.5 psi
